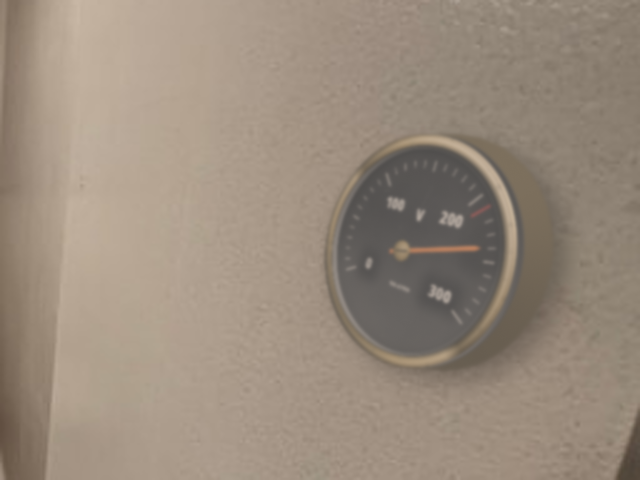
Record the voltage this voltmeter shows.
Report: 240 V
